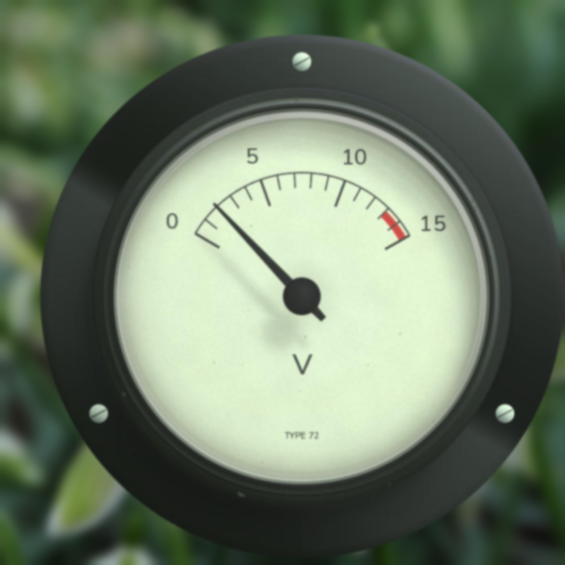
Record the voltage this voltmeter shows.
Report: 2 V
